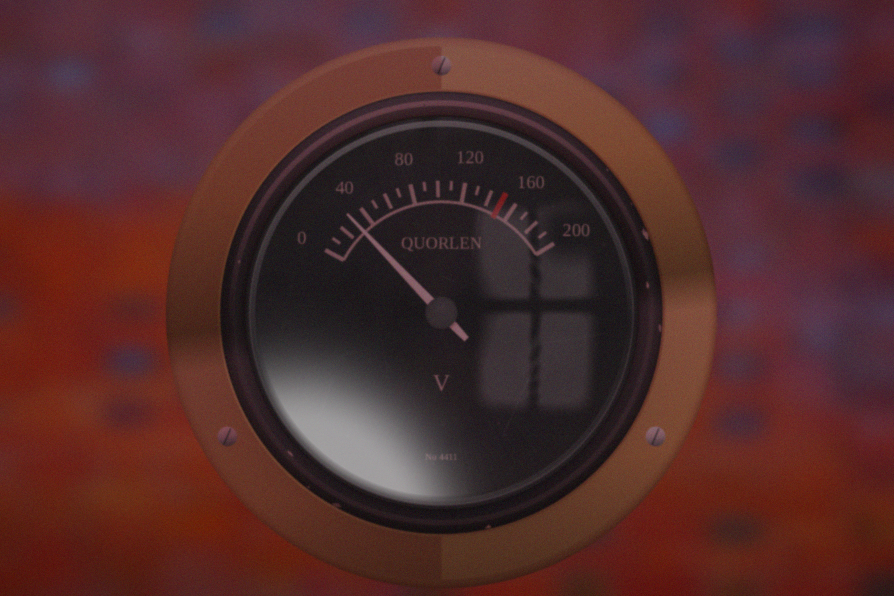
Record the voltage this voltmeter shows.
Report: 30 V
